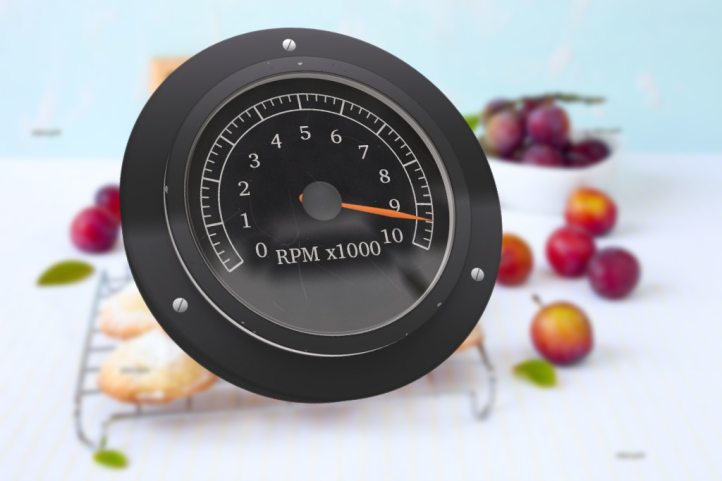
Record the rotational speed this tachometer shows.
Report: 9400 rpm
